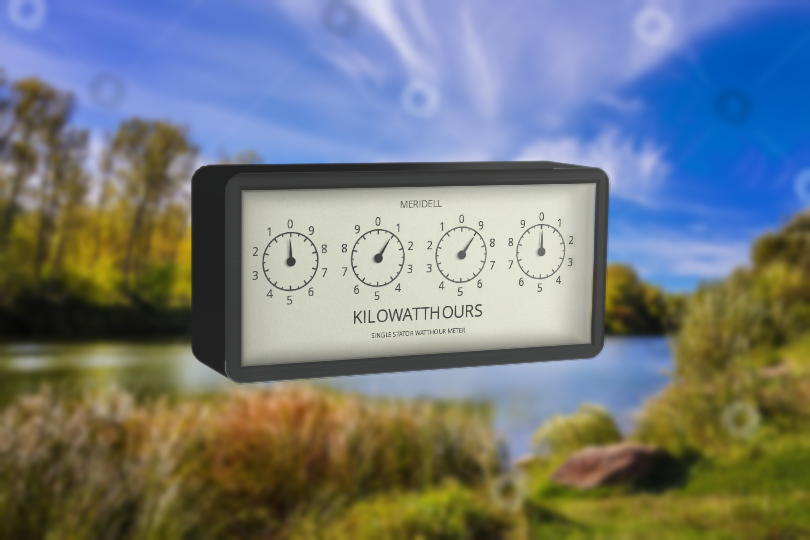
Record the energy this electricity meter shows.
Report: 90 kWh
